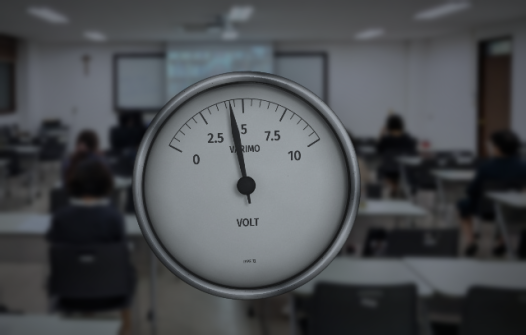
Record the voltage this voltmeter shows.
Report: 4.25 V
